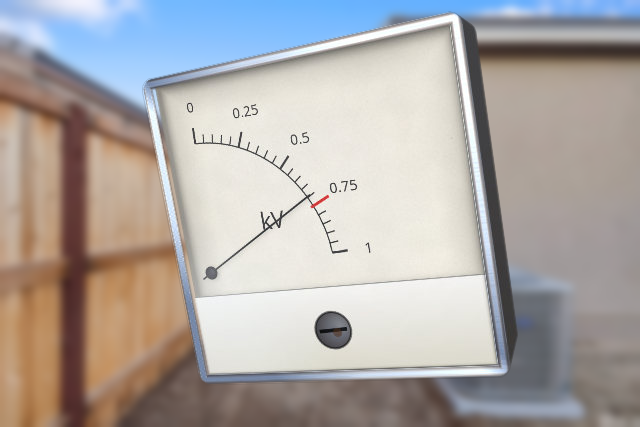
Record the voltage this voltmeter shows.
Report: 0.7 kV
